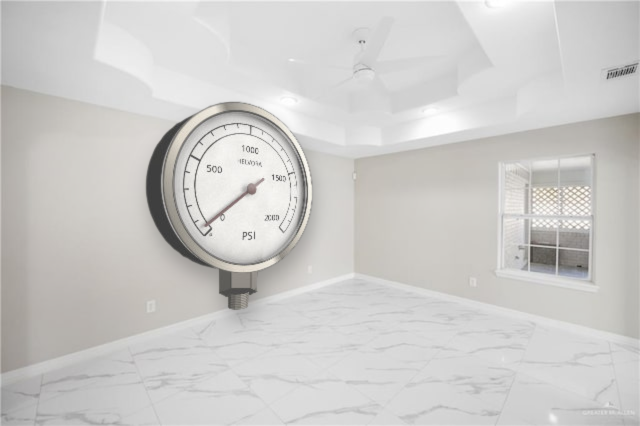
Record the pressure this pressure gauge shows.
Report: 50 psi
